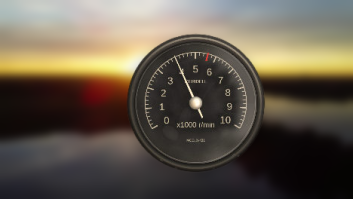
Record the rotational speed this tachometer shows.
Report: 4000 rpm
